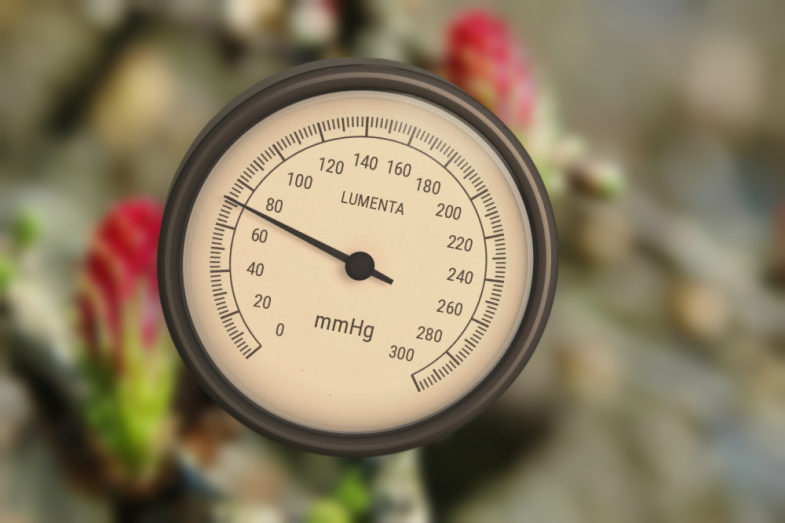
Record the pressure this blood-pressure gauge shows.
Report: 72 mmHg
